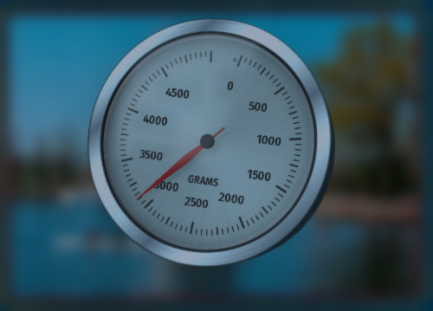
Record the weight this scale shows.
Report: 3100 g
